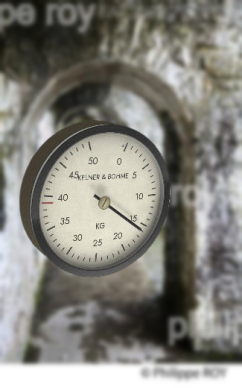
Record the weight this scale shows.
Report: 16 kg
